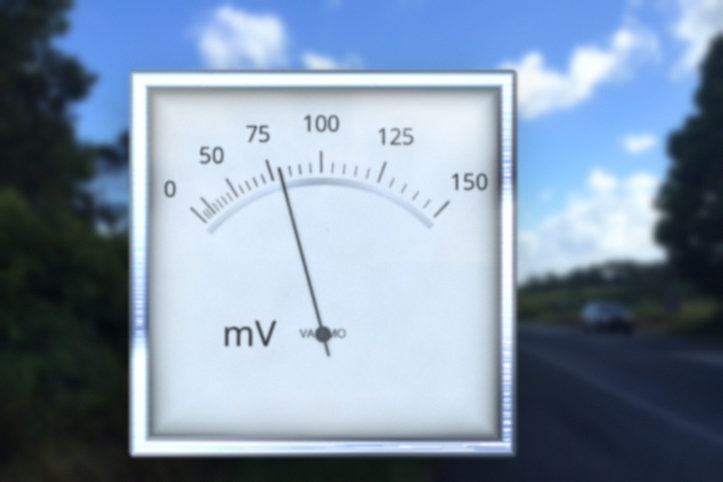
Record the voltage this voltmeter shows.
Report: 80 mV
